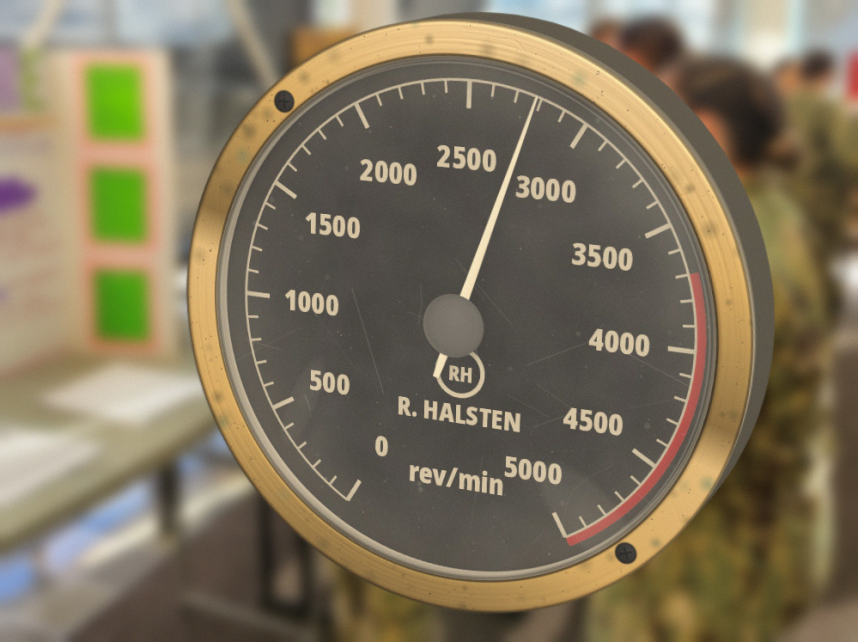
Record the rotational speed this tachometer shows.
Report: 2800 rpm
